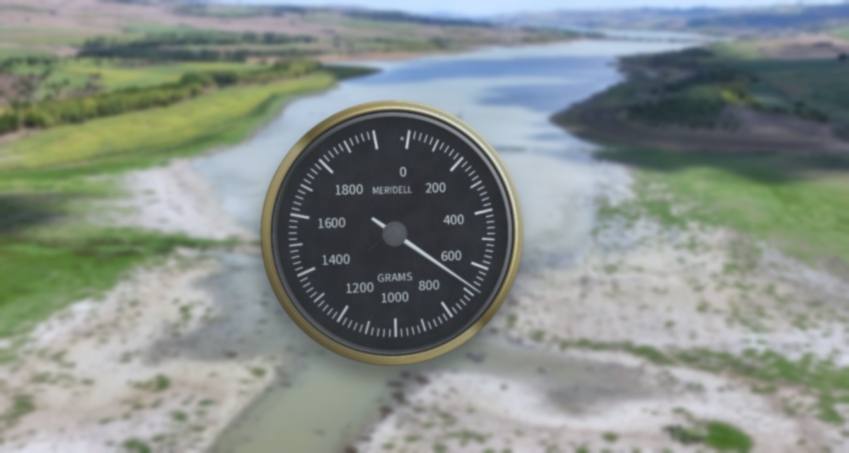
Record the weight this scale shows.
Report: 680 g
